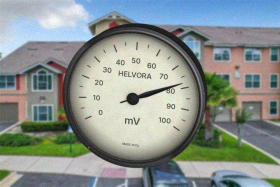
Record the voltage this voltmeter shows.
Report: 77.5 mV
